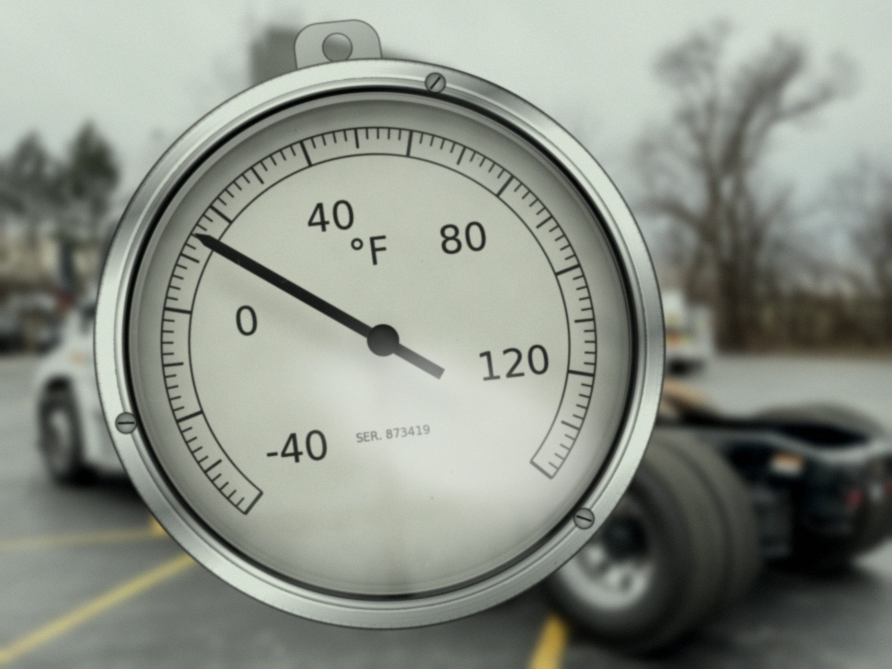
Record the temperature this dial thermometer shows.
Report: 14 °F
